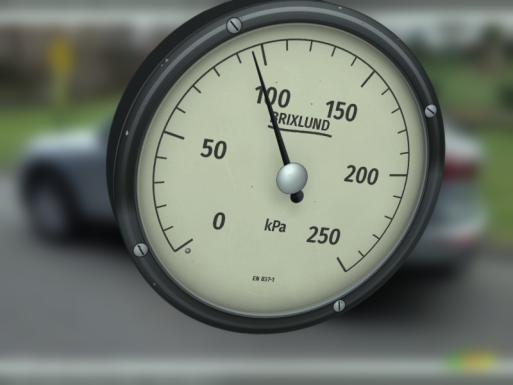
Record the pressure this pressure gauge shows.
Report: 95 kPa
